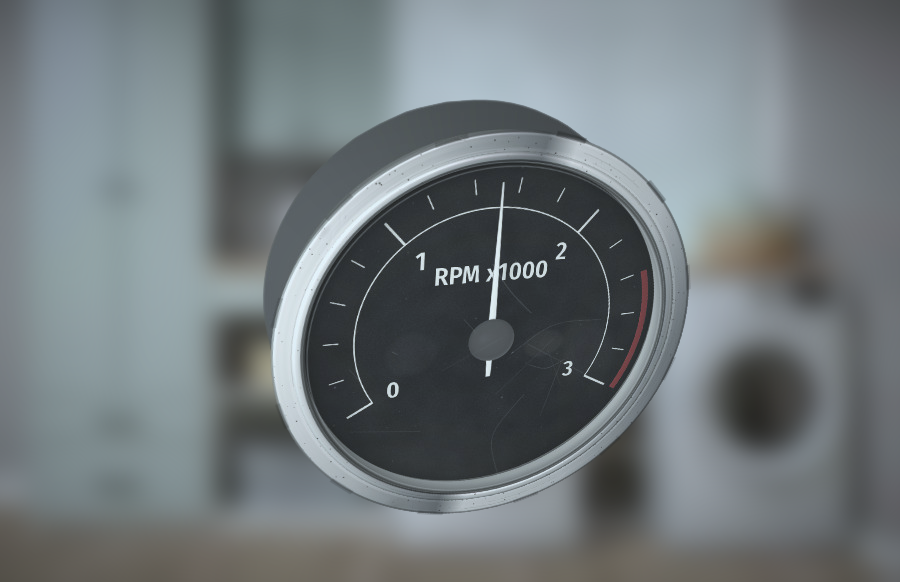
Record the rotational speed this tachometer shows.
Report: 1500 rpm
